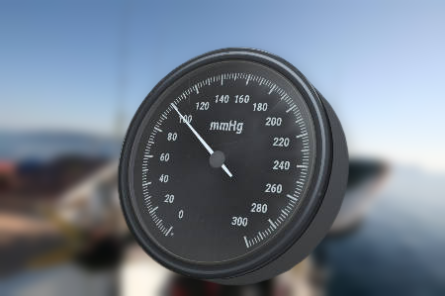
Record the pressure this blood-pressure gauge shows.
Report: 100 mmHg
